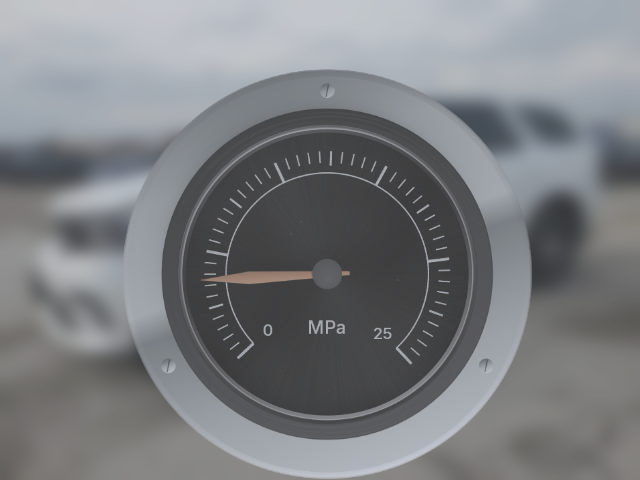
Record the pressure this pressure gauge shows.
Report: 3.75 MPa
